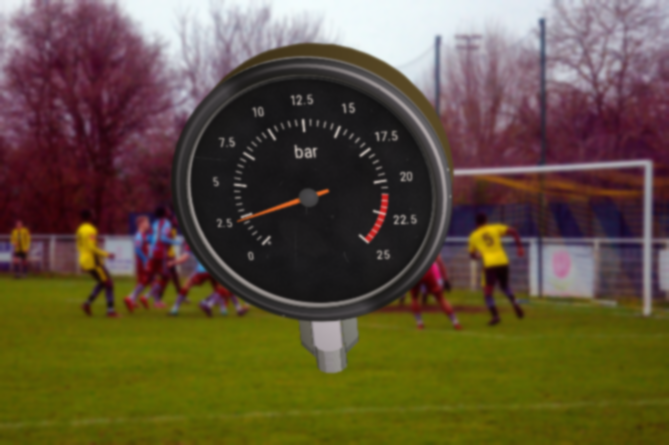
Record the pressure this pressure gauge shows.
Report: 2.5 bar
